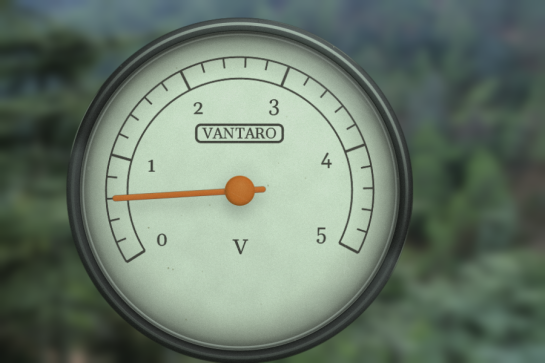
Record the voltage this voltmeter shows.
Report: 0.6 V
